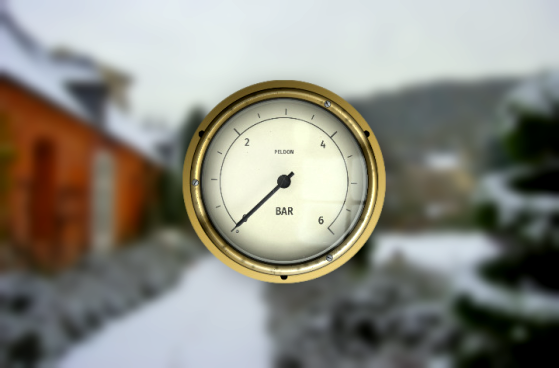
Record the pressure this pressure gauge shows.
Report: 0 bar
